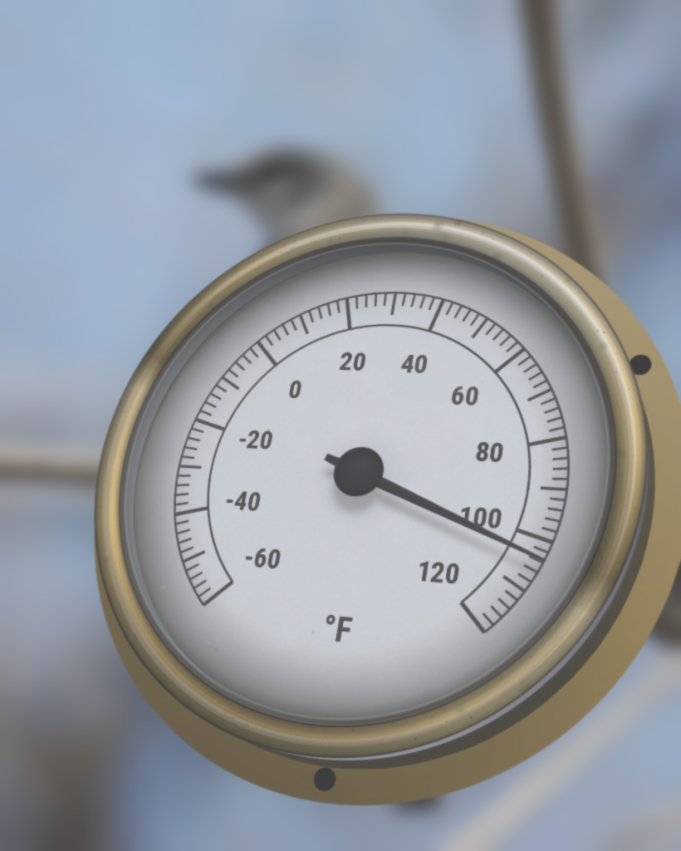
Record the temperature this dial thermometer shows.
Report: 104 °F
